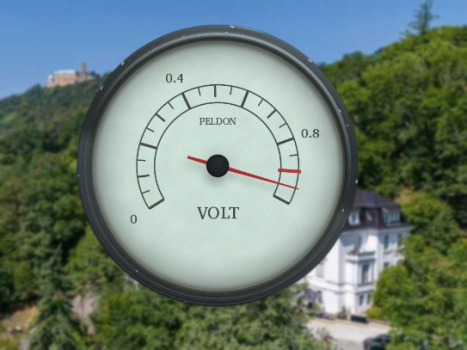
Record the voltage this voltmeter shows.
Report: 0.95 V
